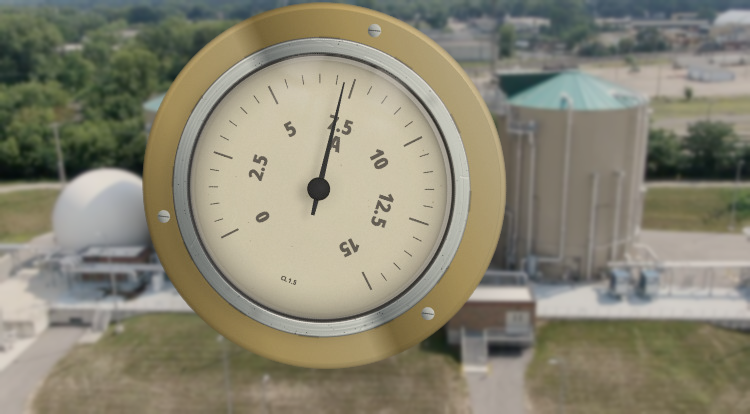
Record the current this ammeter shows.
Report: 7.25 A
